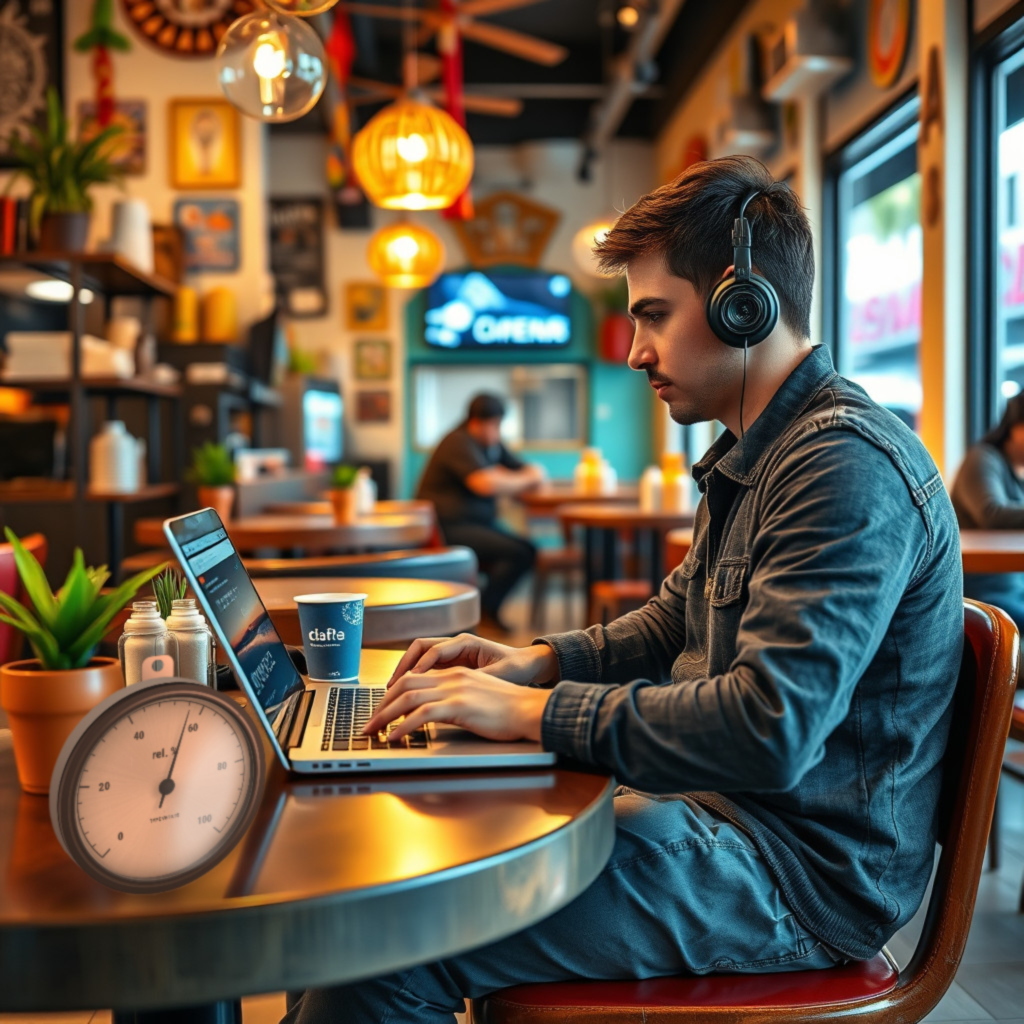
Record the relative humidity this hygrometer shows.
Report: 56 %
